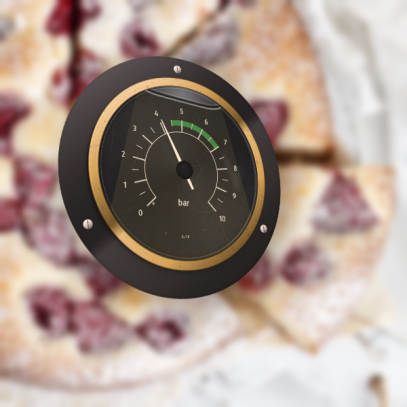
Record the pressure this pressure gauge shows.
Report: 4 bar
